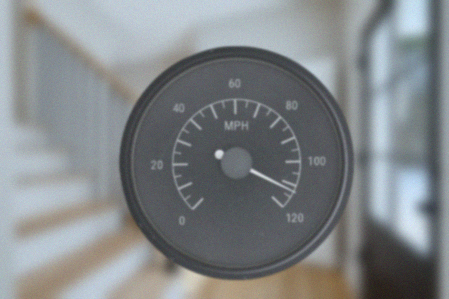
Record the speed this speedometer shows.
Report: 112.5 mph
